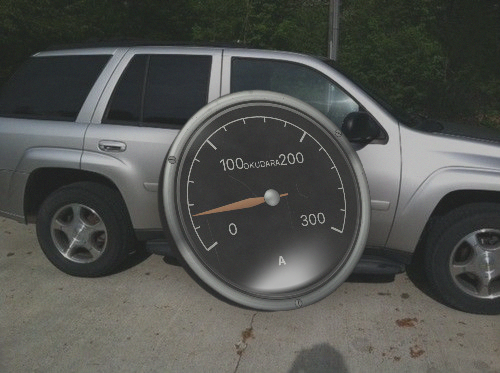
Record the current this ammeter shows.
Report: 30 A
